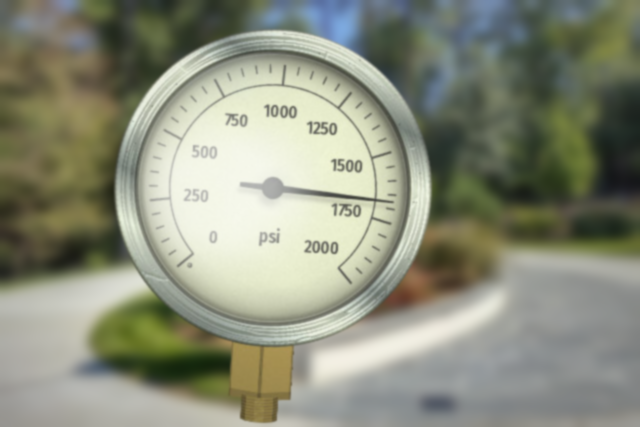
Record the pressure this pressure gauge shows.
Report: 1675 psi
